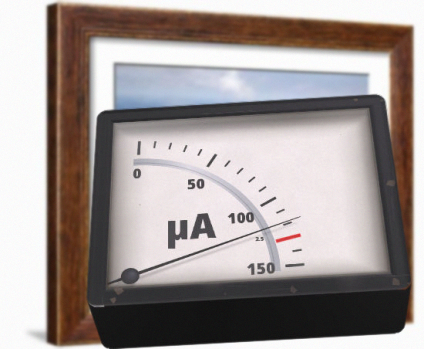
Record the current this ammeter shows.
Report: 120 µA
